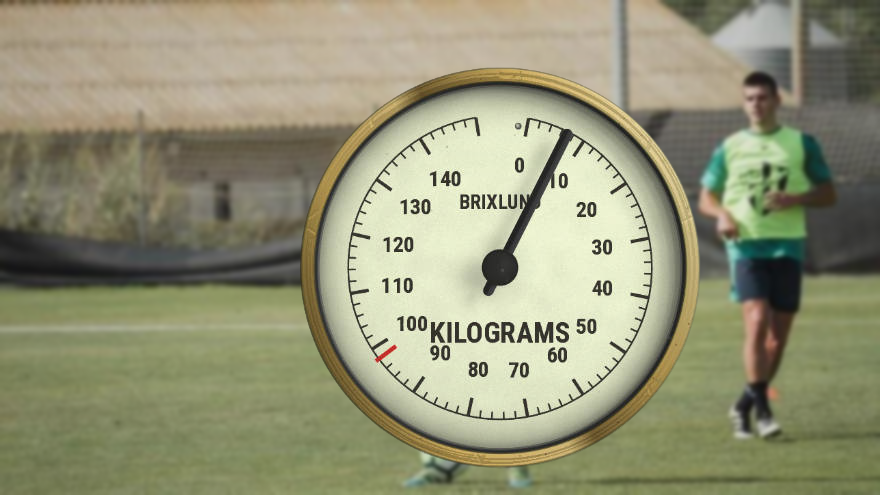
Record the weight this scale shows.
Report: 7 kg
